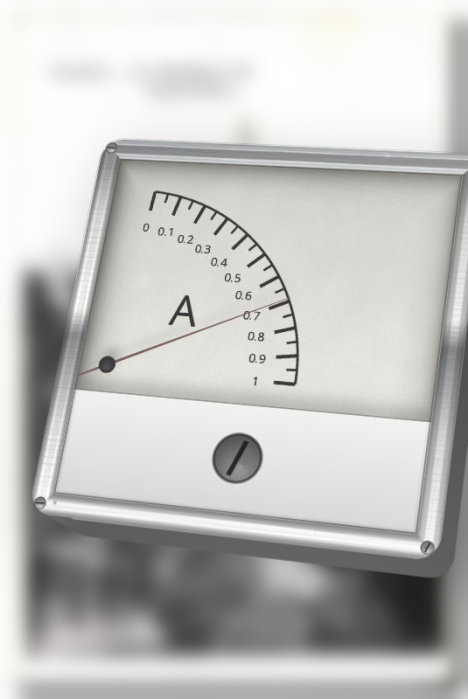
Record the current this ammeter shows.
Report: 0.7 A
